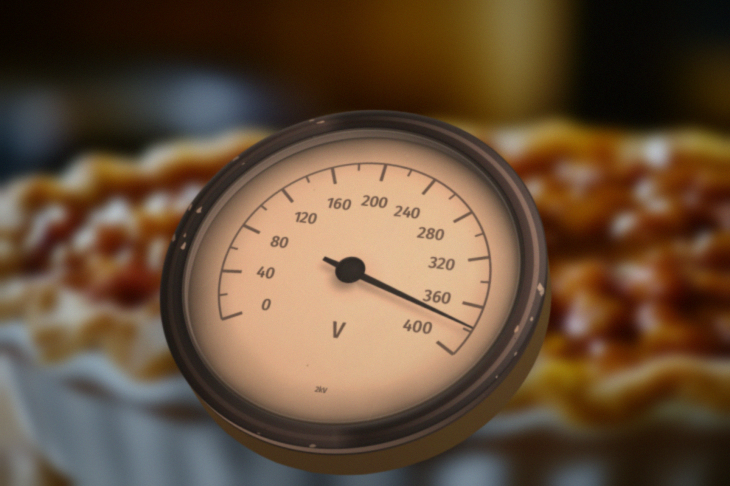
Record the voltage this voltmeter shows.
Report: 380 V
